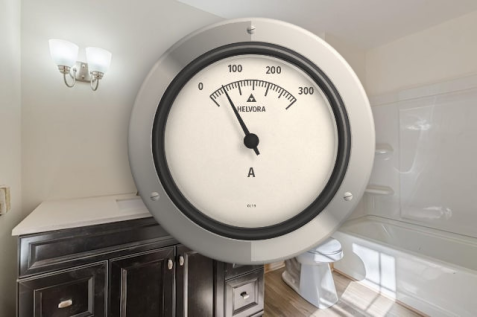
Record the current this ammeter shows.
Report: 50 A
